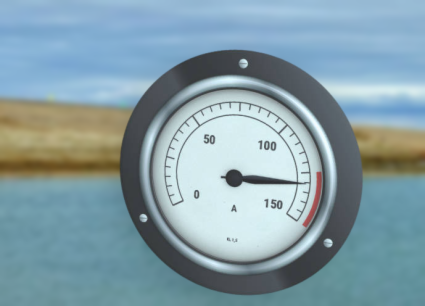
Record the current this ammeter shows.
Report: 130 A
